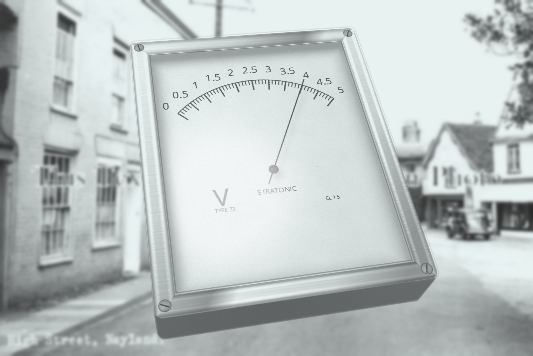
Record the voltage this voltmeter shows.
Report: 4 V
